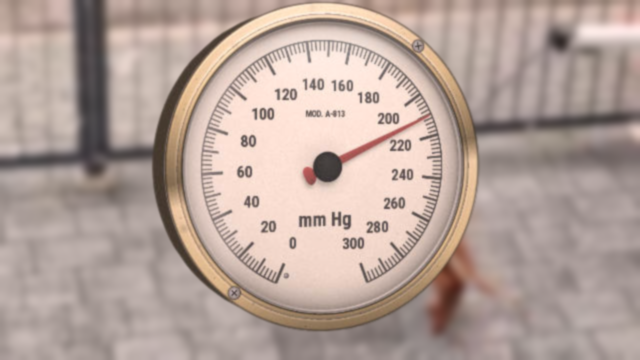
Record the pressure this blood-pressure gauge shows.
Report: 210 mmHg
